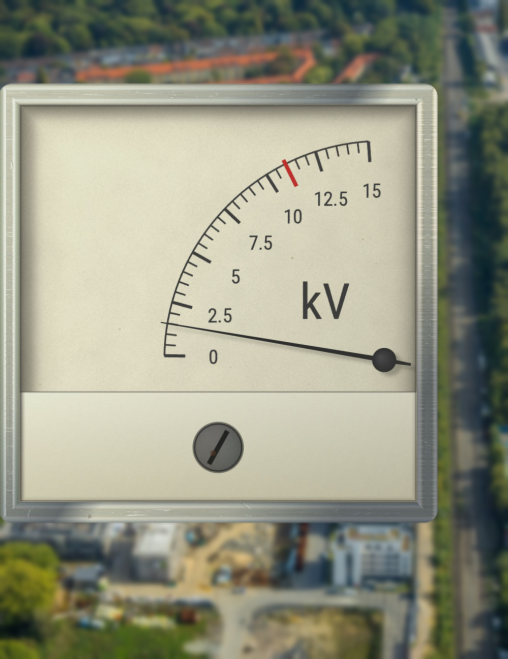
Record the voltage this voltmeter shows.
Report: 1.5 kV
